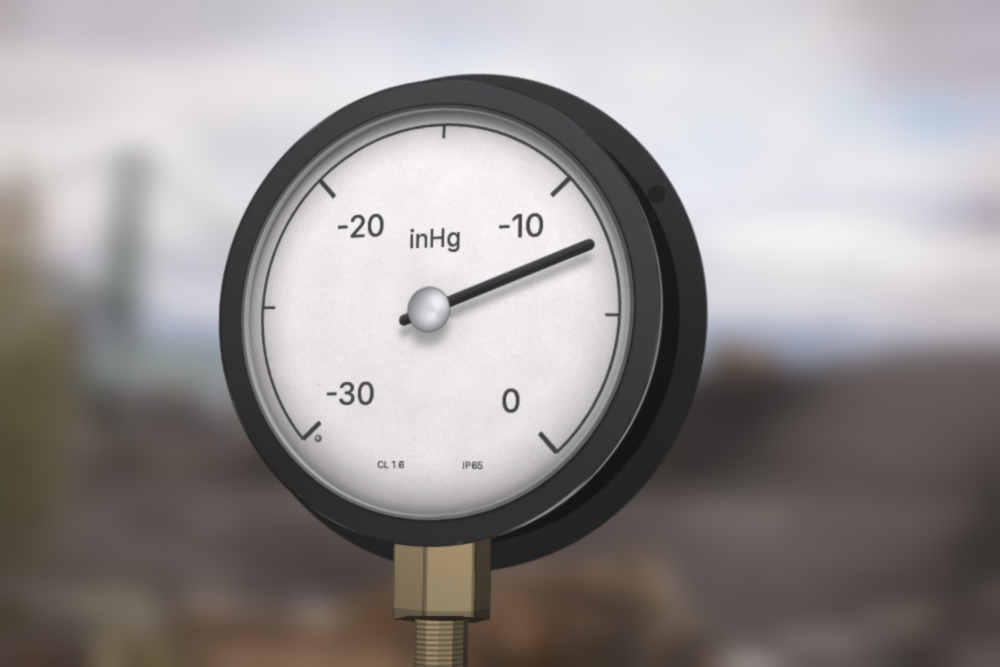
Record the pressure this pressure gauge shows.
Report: -7.5 inHg
